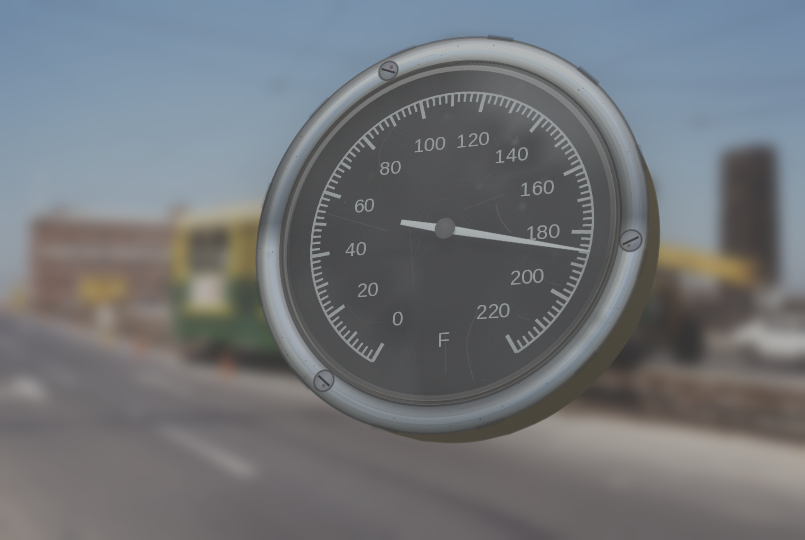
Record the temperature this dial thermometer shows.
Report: 186 °F
